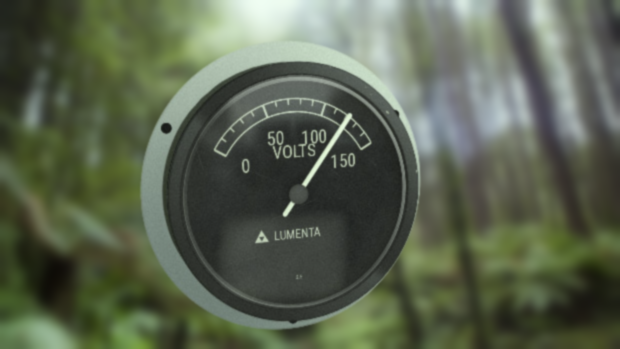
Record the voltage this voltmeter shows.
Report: 120 V
